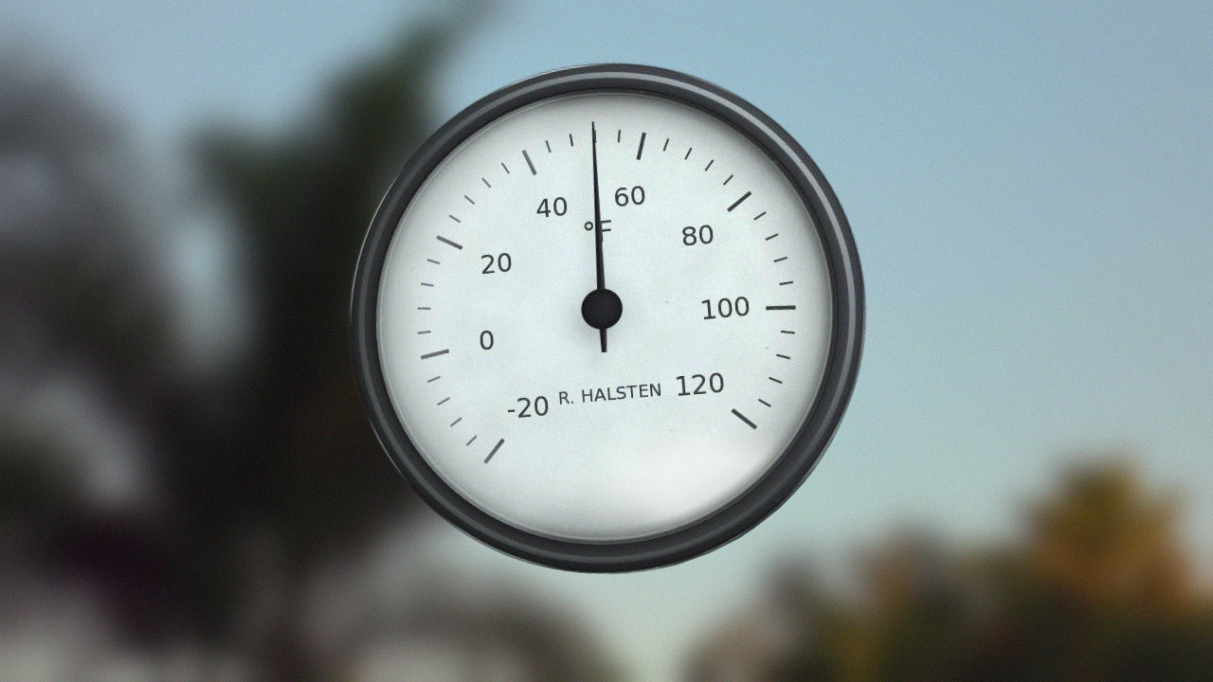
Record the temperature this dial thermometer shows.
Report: 52 °F
